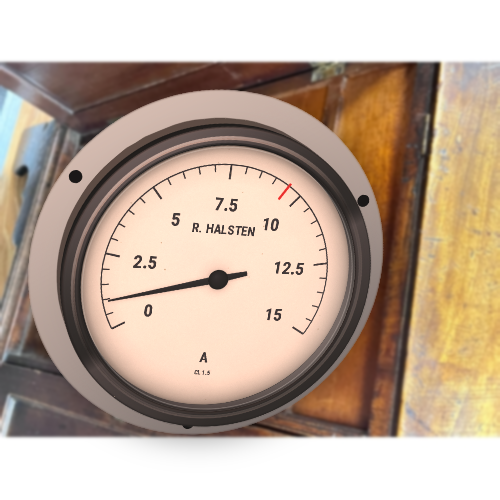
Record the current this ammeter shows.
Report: 1 A
